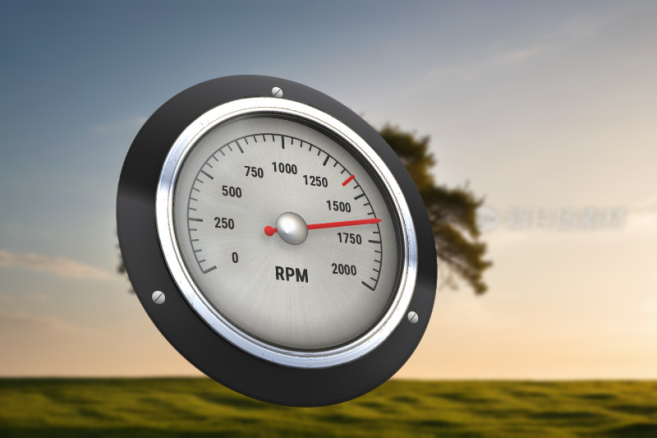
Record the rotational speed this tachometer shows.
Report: 1650 rpm
